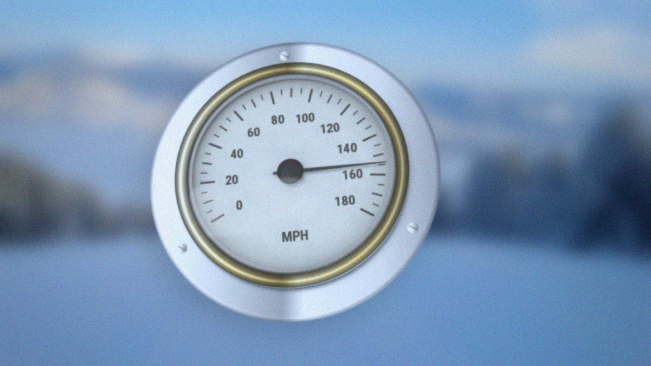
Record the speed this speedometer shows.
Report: 155 mph
